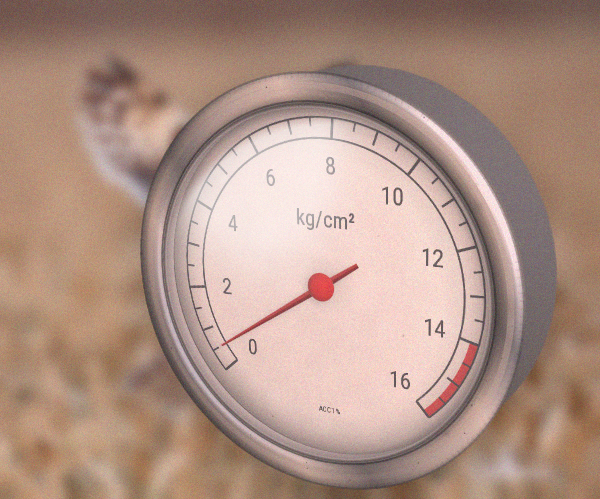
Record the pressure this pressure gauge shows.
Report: 0.5 kg/cm²
